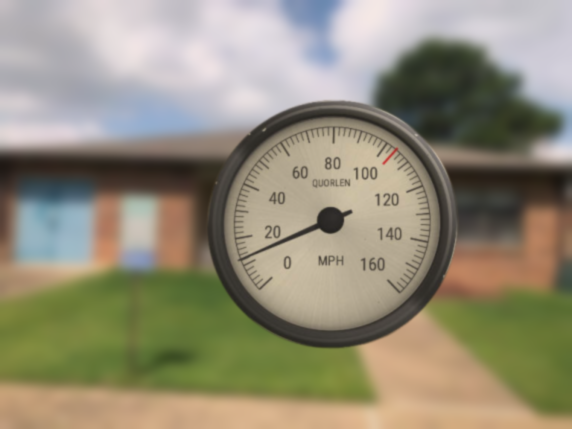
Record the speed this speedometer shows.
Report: 12 mph
